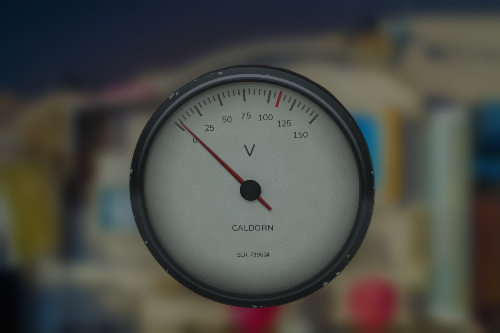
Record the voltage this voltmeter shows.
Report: 5 V
